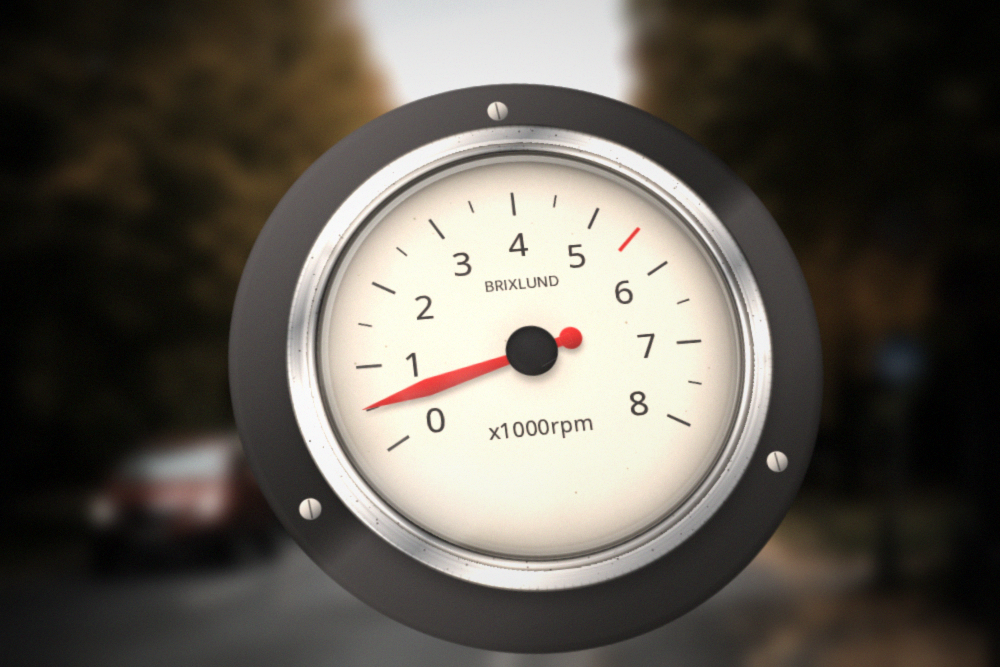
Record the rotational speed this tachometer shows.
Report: 500 rpm
